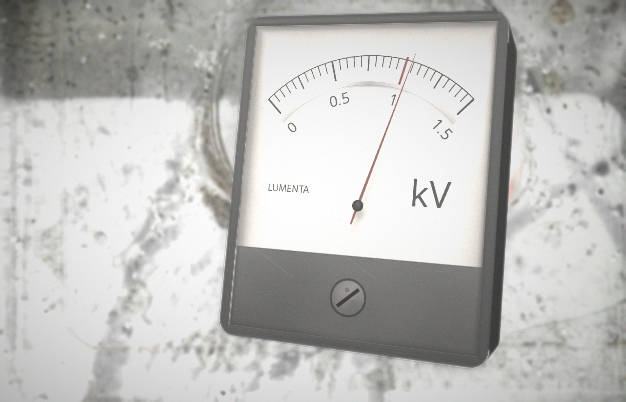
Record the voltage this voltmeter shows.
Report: 1.05 kV
